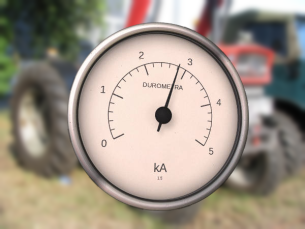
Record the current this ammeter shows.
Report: 2.8 kA
